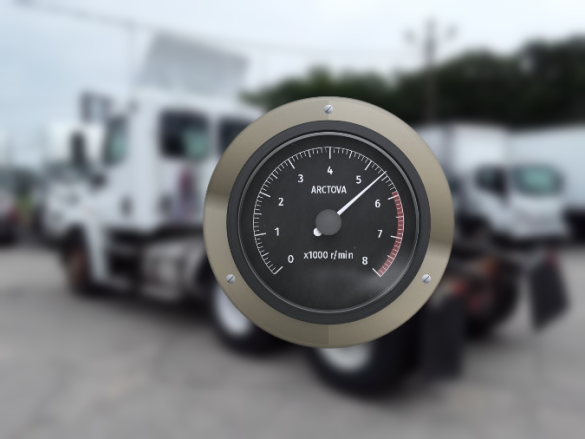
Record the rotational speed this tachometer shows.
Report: 5400 rpm
